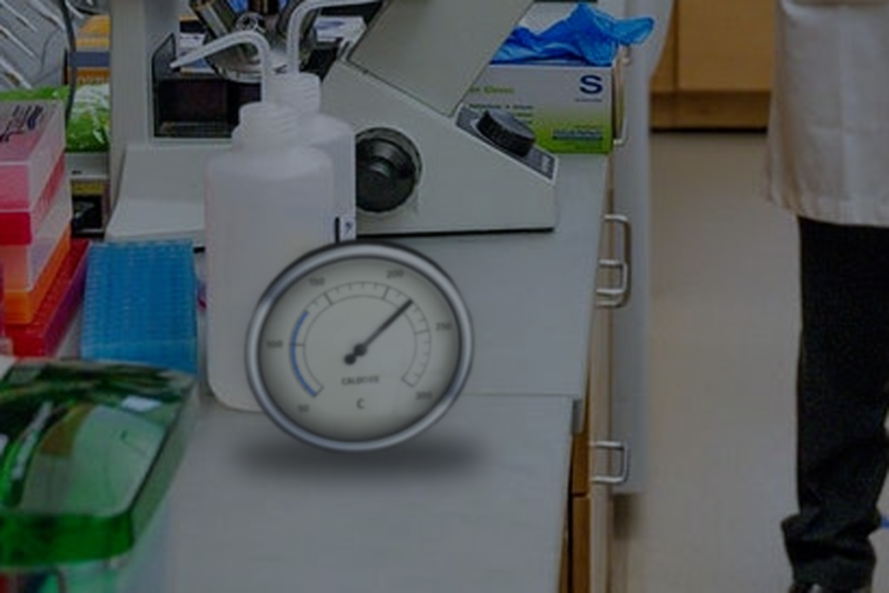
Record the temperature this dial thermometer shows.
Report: 220 °C
